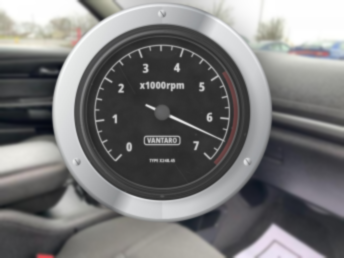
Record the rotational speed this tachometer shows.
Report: 6500 rpm
